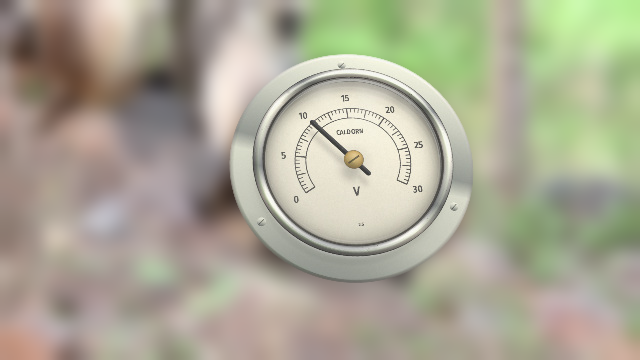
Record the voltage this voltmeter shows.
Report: 10 V
